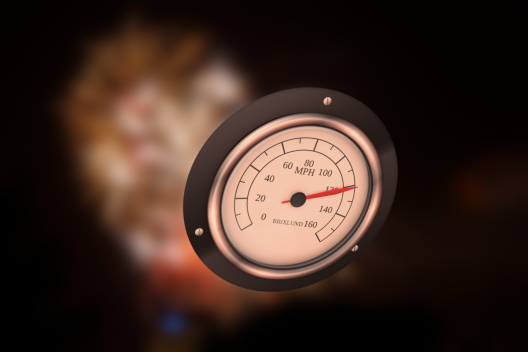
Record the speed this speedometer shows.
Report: 120 mph
